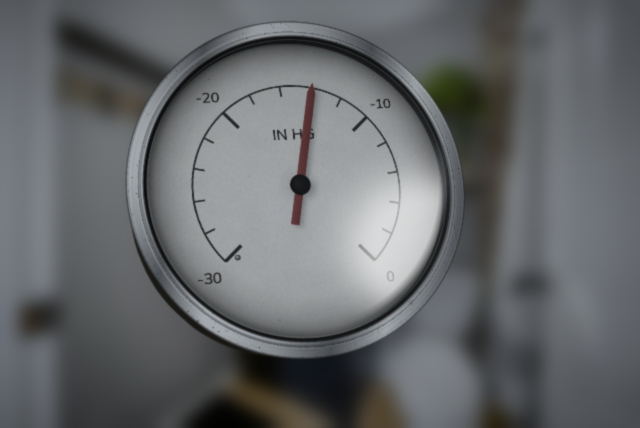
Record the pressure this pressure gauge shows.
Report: -14 inHg
